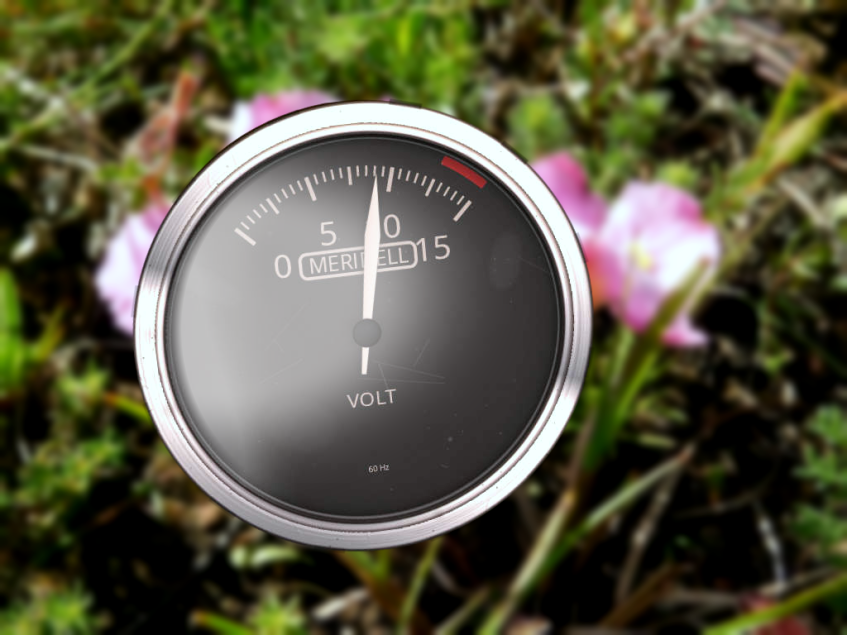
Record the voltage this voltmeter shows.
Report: 9 V
